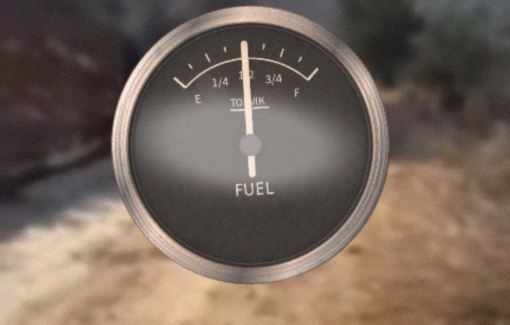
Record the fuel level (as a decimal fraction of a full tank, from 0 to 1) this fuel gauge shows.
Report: 0.5
